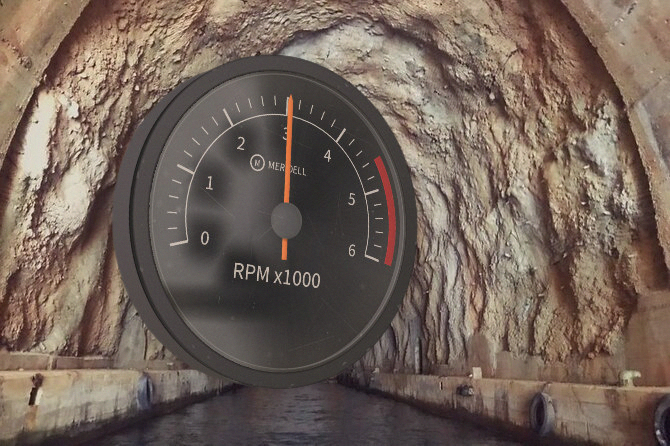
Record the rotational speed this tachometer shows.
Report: 3000 rpm
